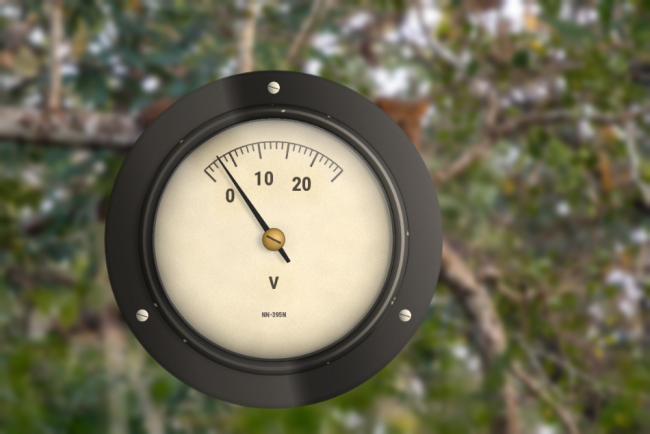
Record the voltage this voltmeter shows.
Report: 3 V
